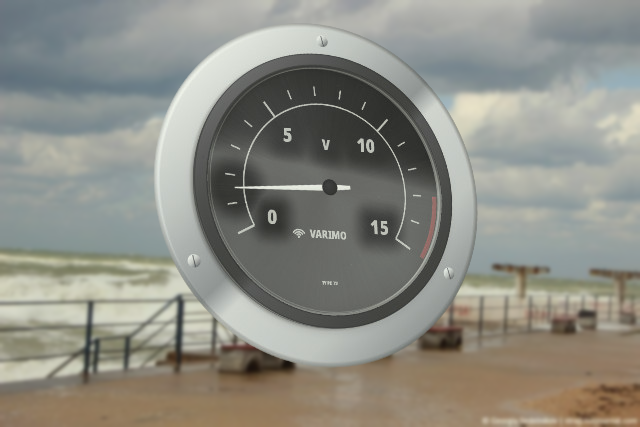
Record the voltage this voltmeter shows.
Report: 1.5 V
